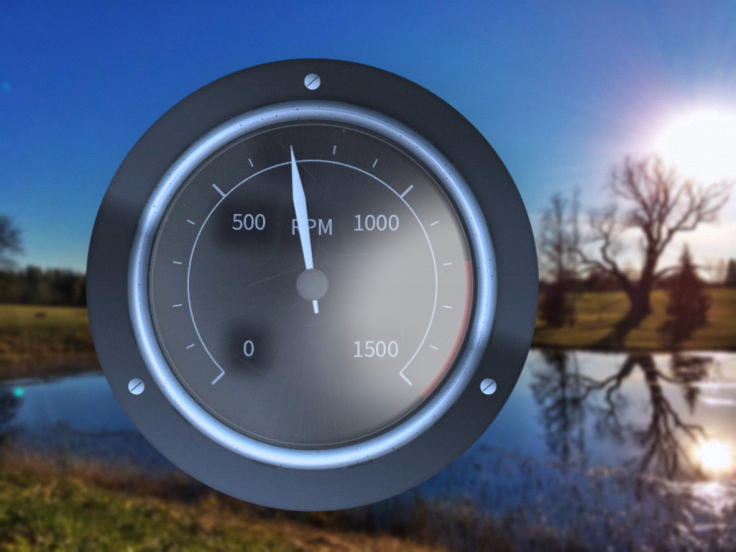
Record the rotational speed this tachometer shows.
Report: 700 rpm
